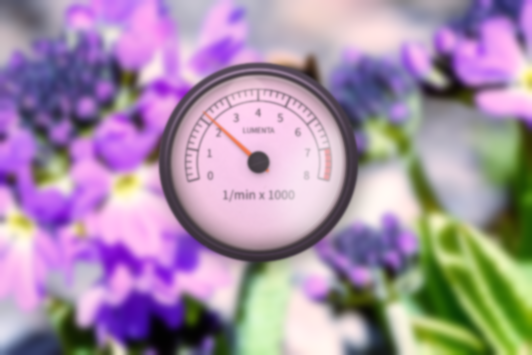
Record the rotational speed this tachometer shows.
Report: 2200 rpm
